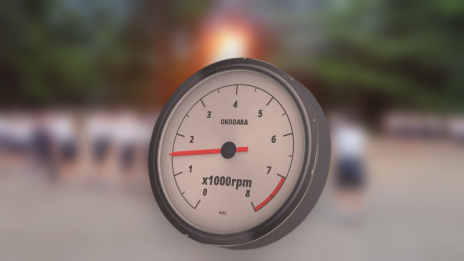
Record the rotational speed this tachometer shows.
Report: 1500 rpm
